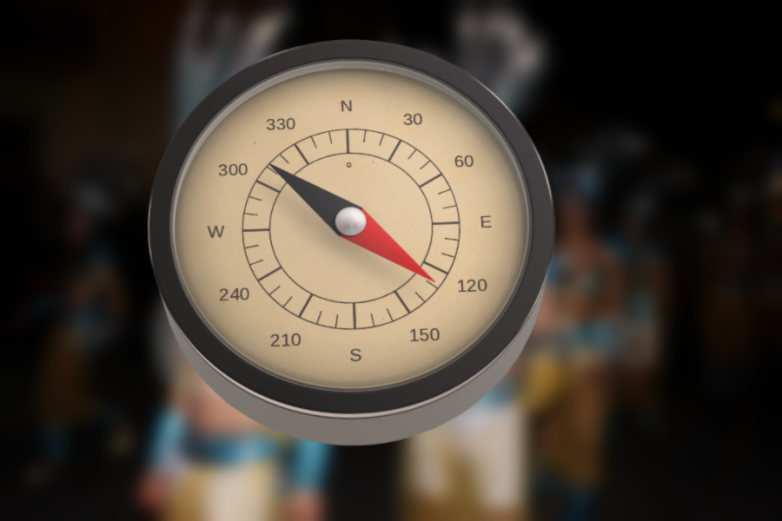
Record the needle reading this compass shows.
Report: 130 °
